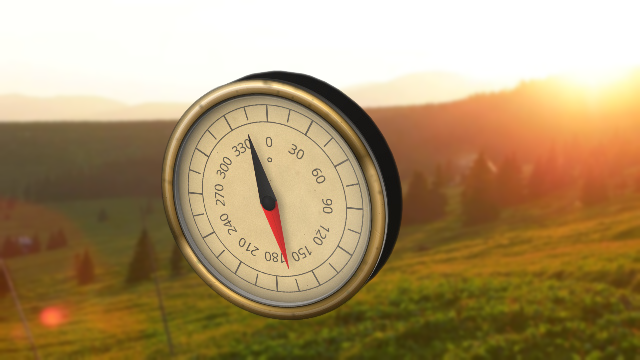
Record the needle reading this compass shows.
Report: 165 °
